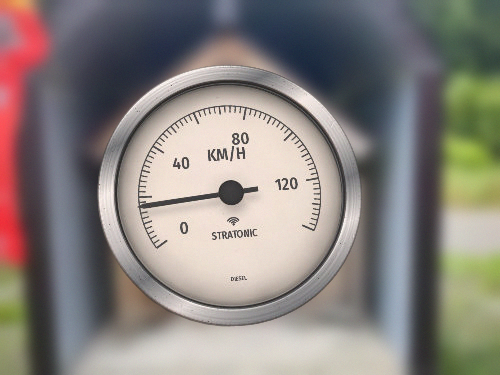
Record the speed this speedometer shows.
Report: 16 km/h
